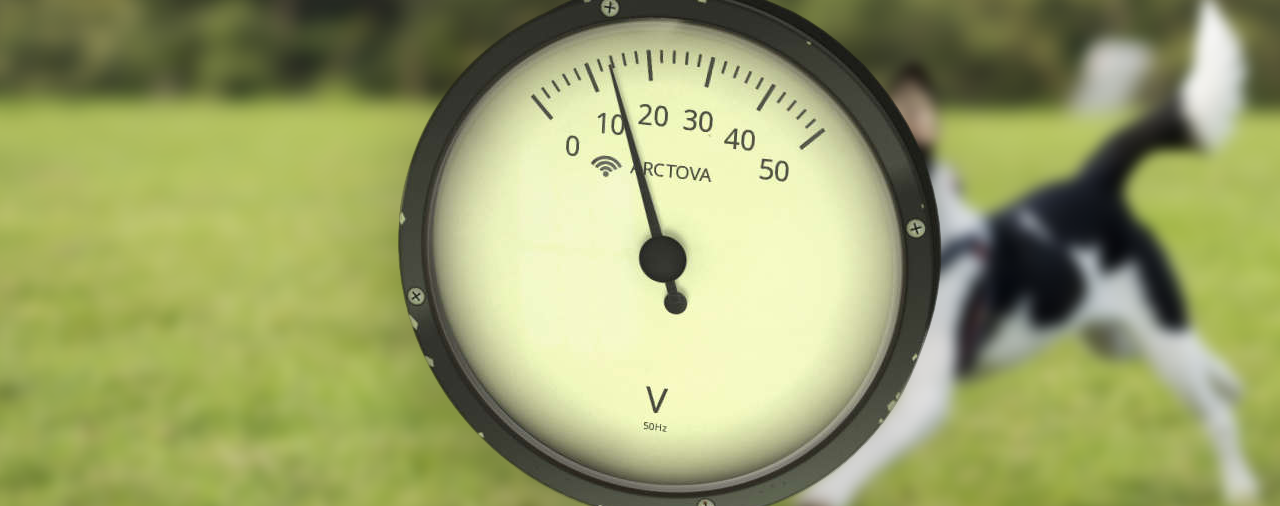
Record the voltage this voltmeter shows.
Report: 14 V
